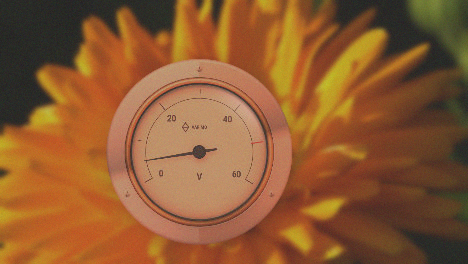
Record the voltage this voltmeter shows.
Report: 5 V
